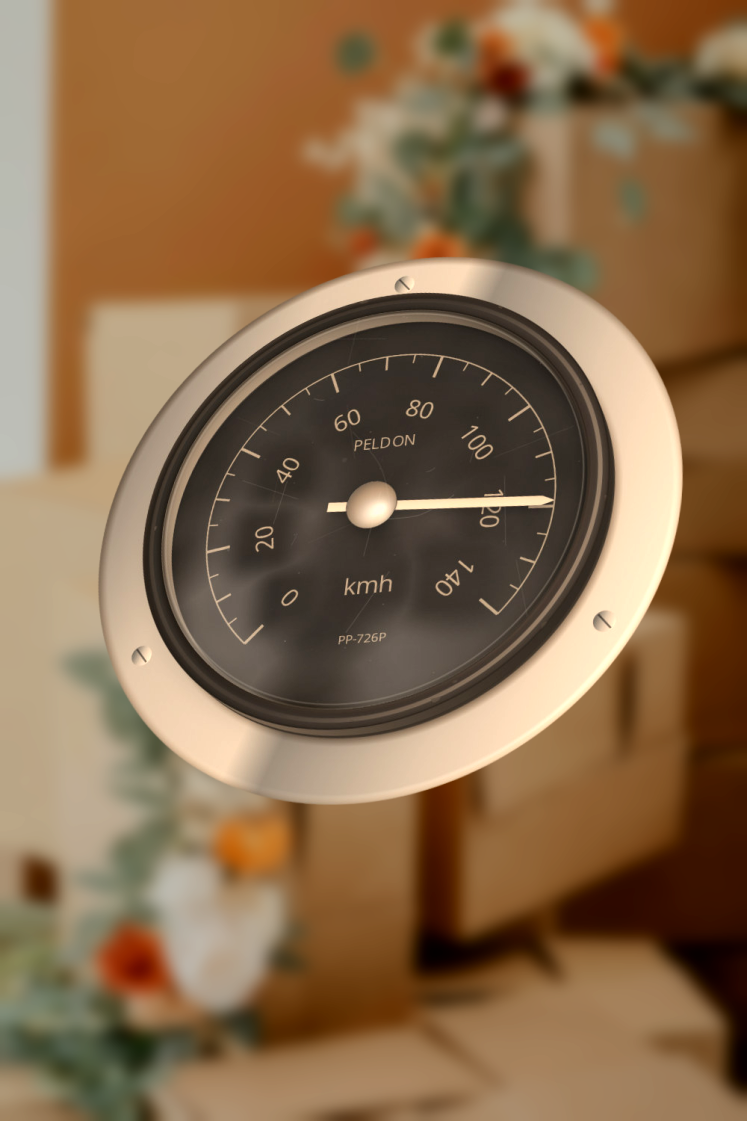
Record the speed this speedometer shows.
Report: 120 km/h
